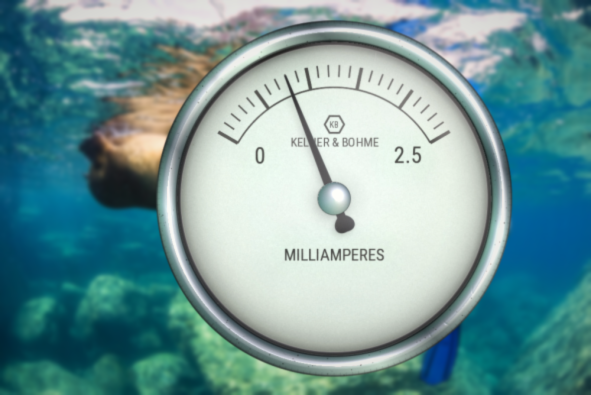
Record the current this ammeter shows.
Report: 0.8 mA
